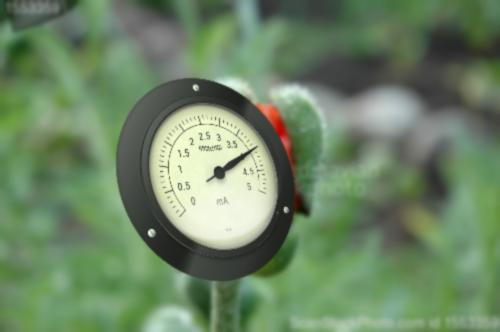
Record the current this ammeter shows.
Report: 4 mA
